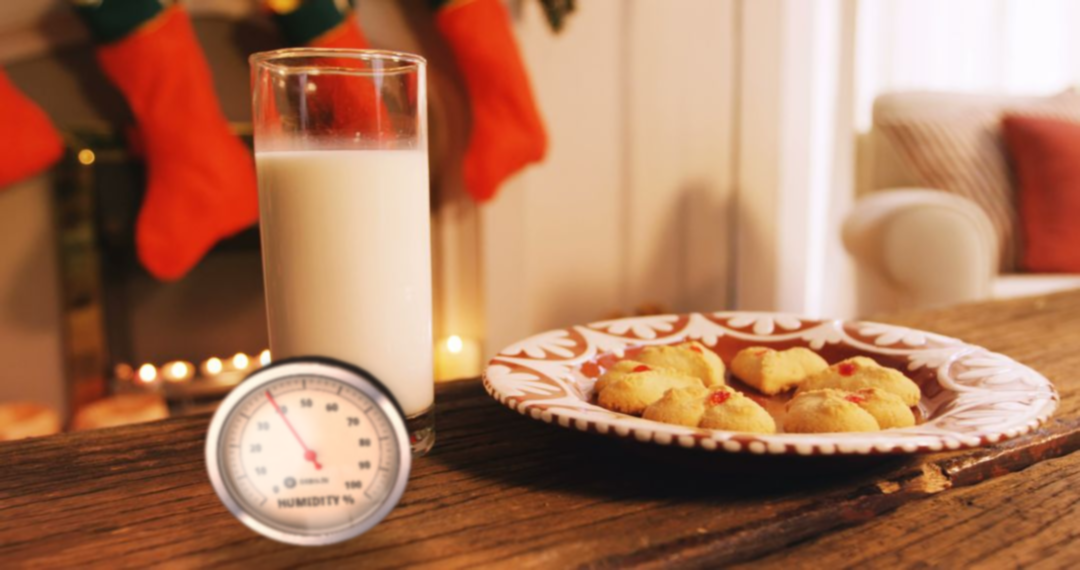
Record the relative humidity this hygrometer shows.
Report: 40 %
